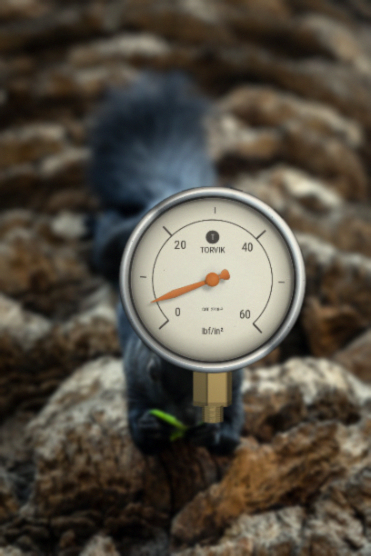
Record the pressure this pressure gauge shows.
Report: 5 psi
